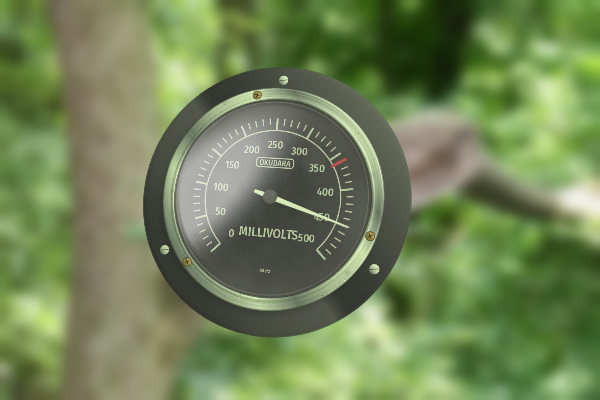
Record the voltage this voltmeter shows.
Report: 450 mV
